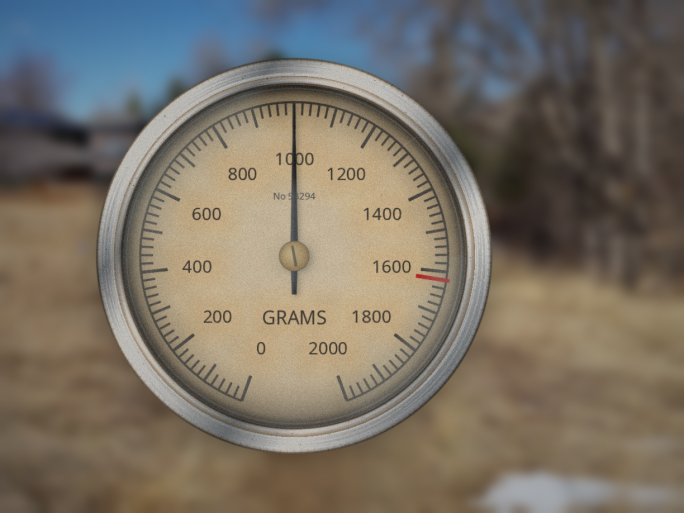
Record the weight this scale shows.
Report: 1000 g
